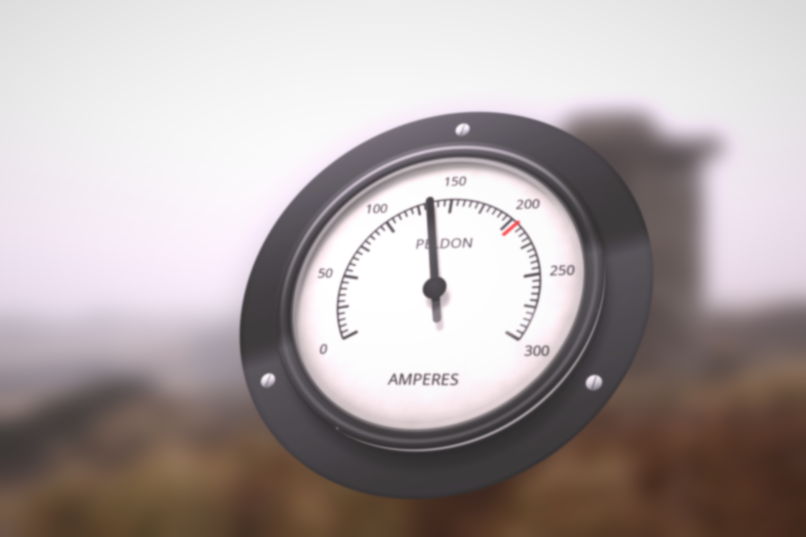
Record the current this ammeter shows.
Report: 135 A
